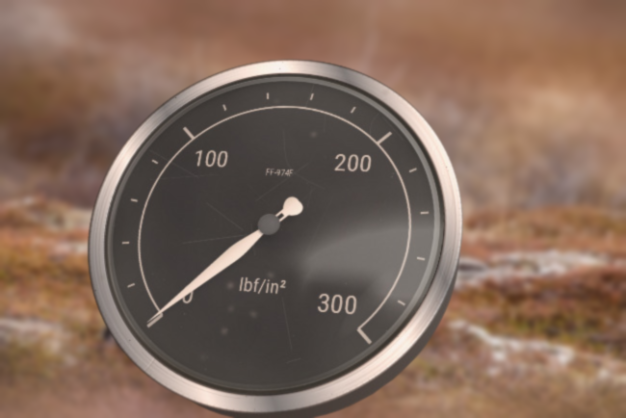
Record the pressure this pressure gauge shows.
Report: 0 psi
